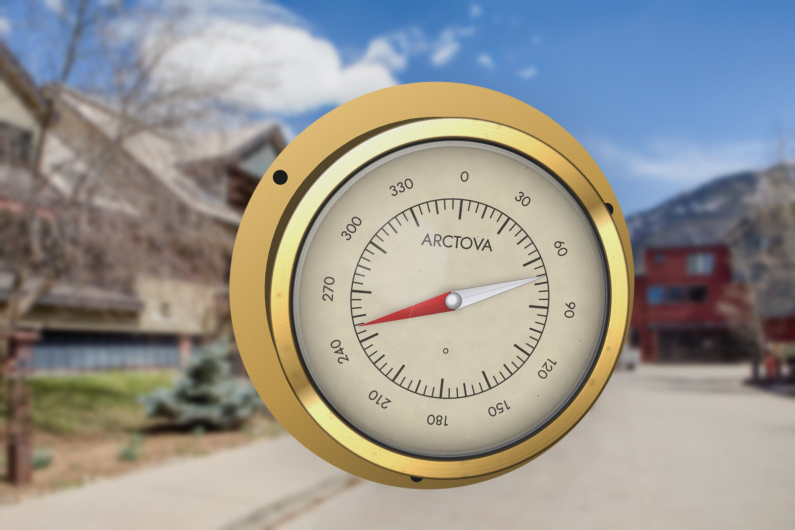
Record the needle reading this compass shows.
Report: 250 °
